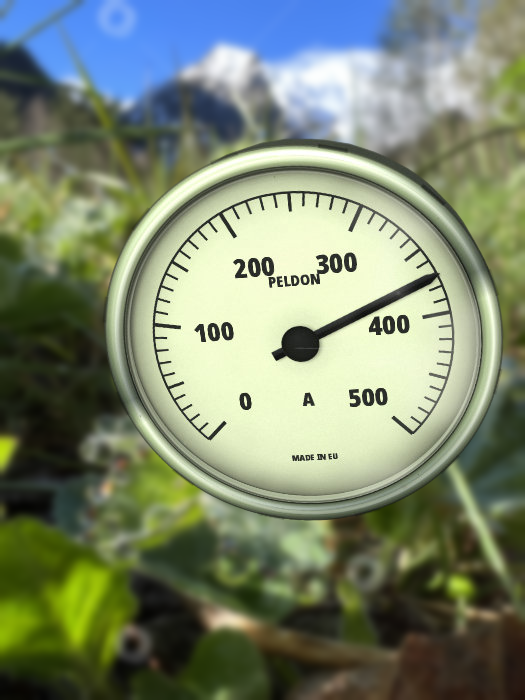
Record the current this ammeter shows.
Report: 370 A
